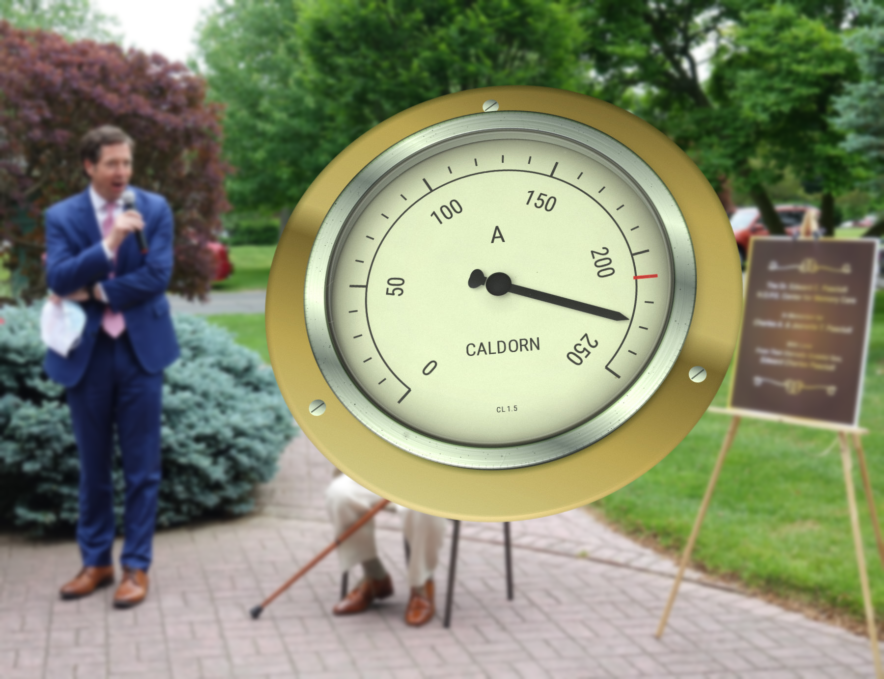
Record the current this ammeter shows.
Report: 230 A
